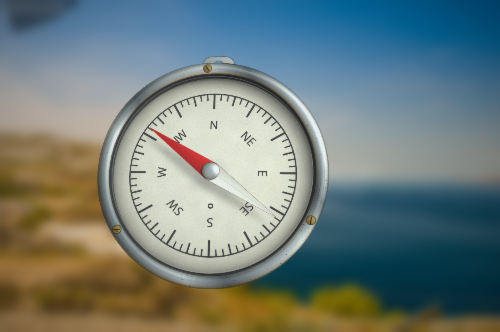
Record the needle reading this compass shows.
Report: 305 °
